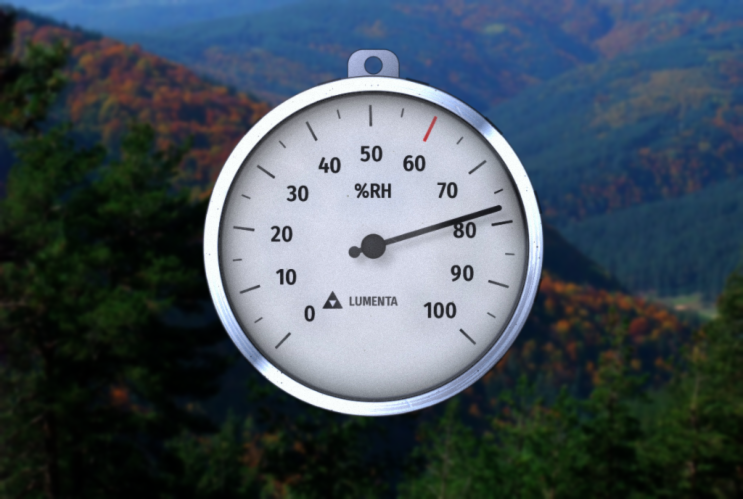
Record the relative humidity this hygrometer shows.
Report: 77.5 %
